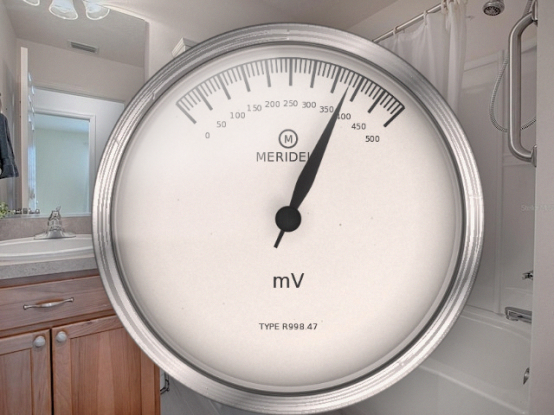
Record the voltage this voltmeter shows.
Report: 380 mV
